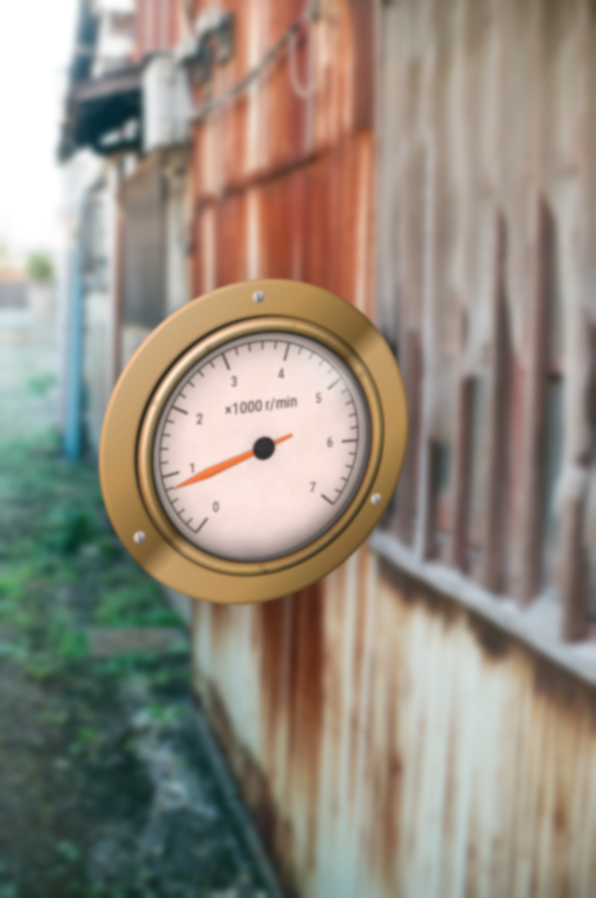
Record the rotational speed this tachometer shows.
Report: 800 rpm
